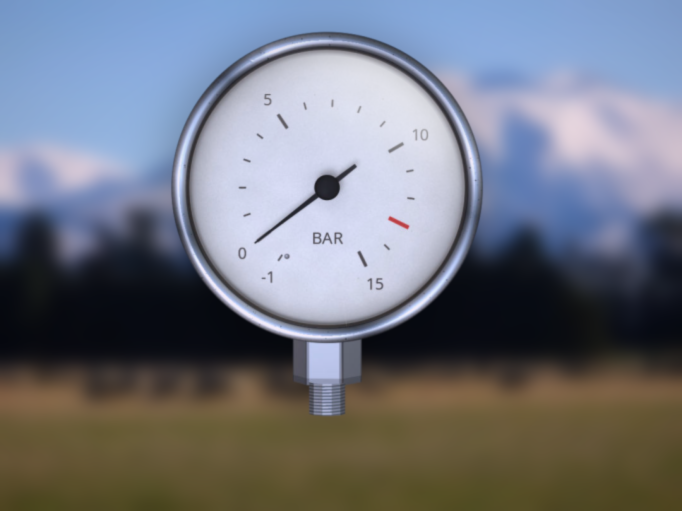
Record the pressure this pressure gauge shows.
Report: 0 bar
